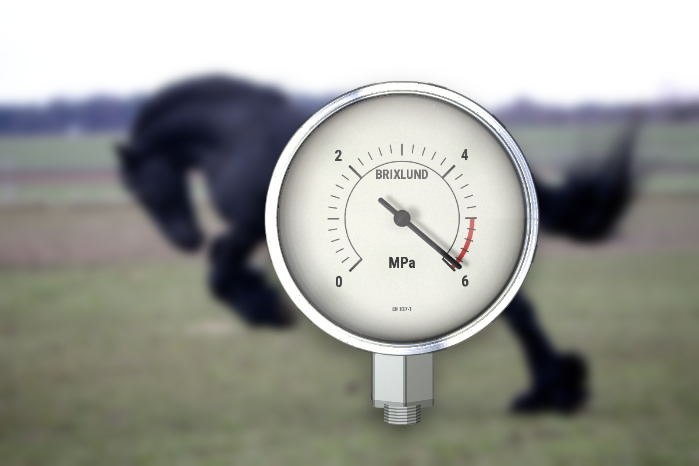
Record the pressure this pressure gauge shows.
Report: 5.9 MPa
